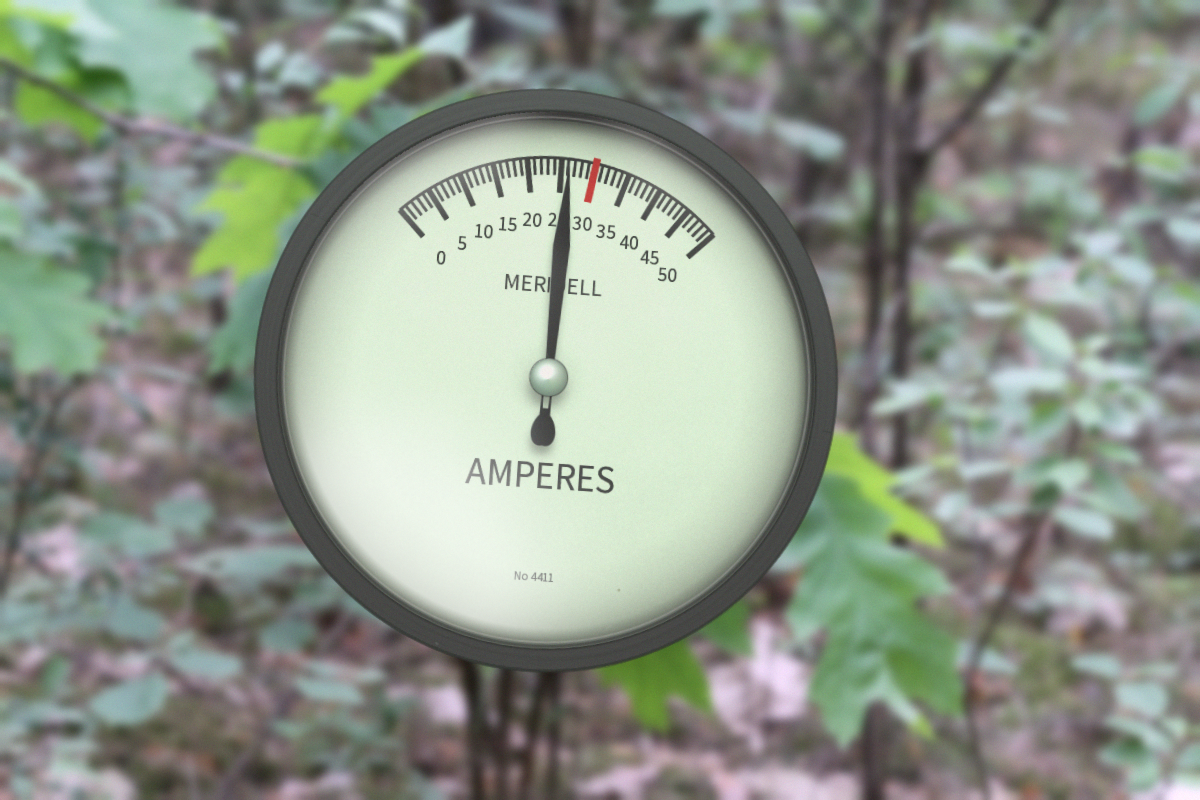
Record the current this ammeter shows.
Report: 26 A
